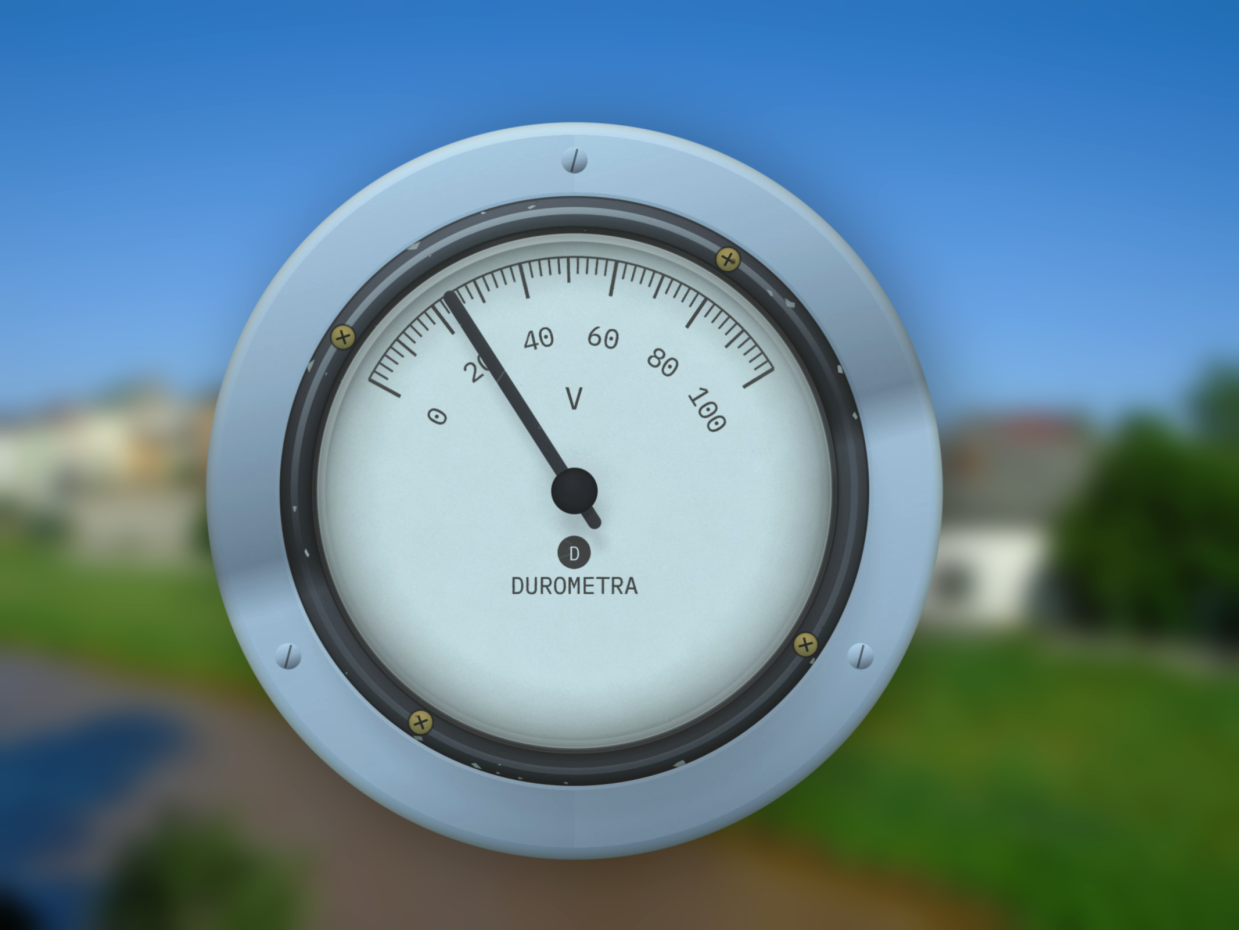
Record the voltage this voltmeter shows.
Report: 24 V
